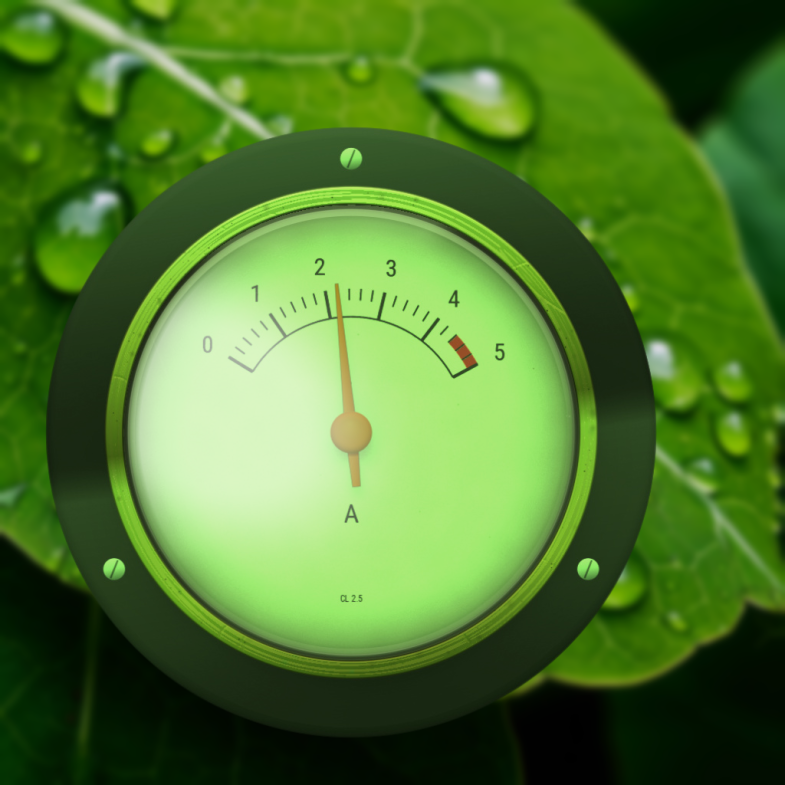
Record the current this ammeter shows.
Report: 2.2 A
